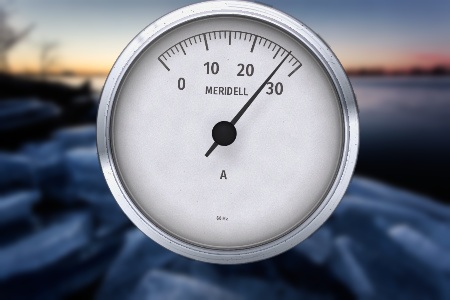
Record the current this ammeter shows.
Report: 27 A
